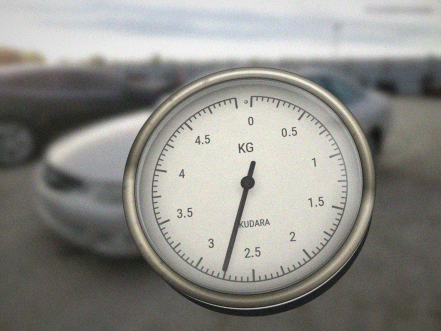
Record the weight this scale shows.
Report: 2.75 kg
